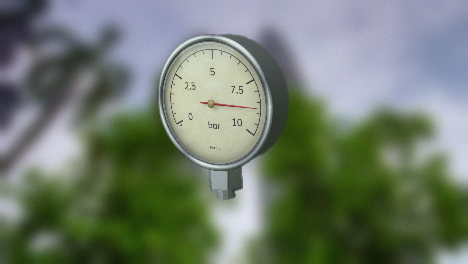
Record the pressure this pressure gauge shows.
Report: 8.75 bar
